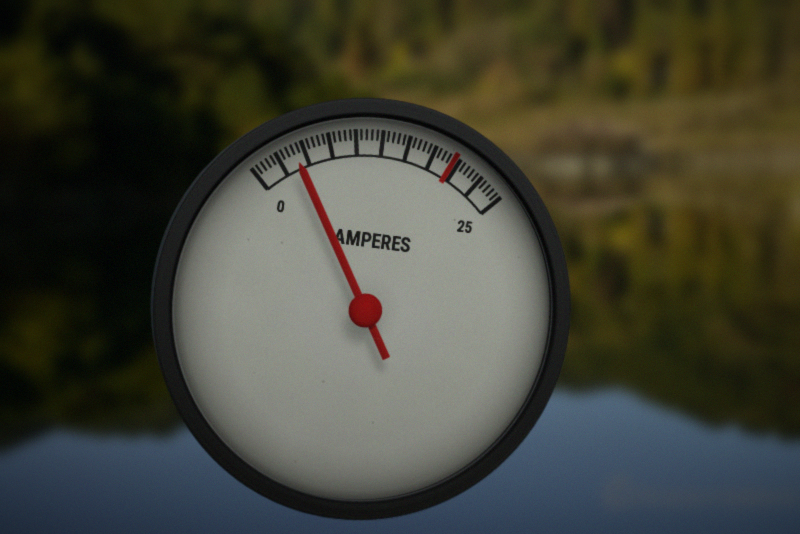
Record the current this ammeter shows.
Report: 4 A
